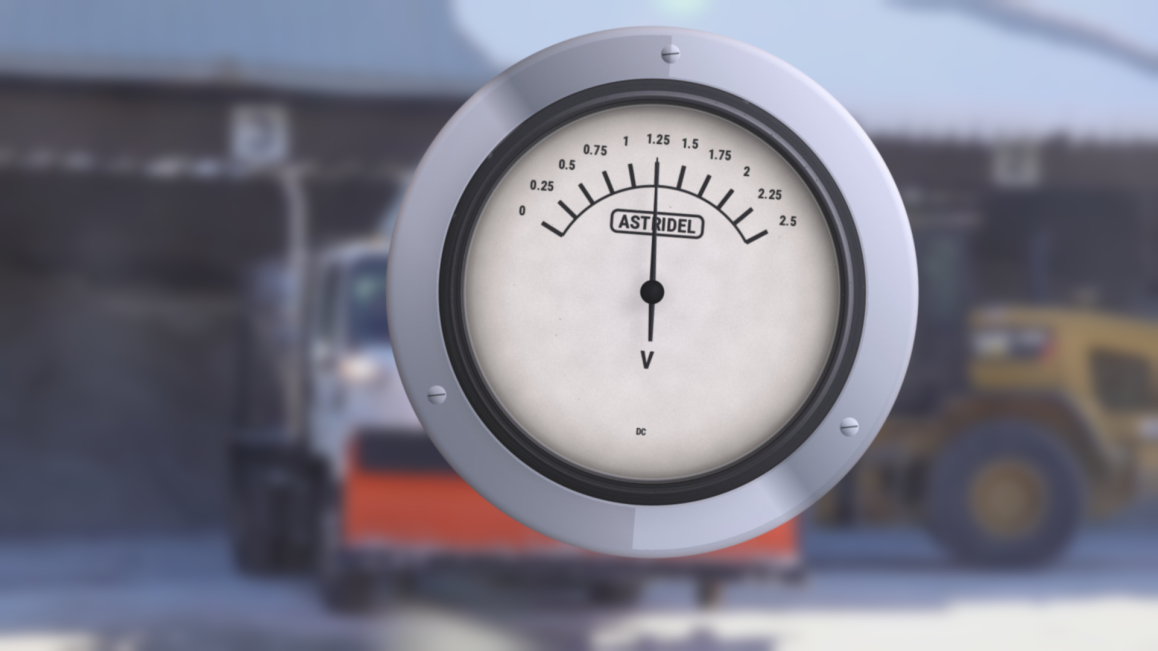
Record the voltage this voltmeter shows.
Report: 1.25 V
